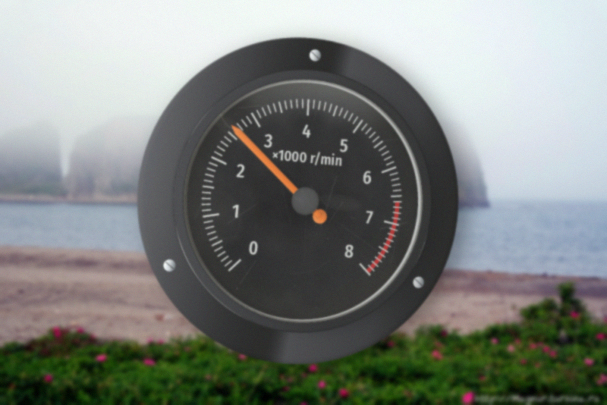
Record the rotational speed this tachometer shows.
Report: 2600 rpm
